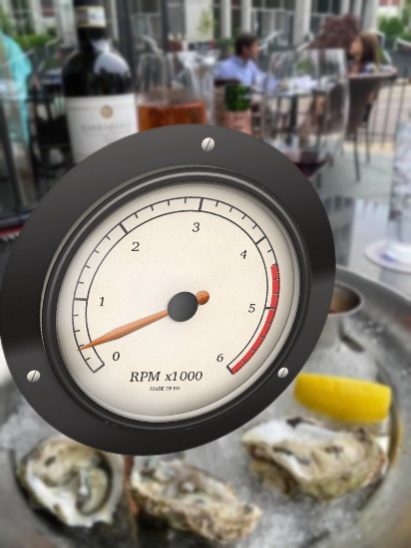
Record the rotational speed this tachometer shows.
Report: 400 rpm
